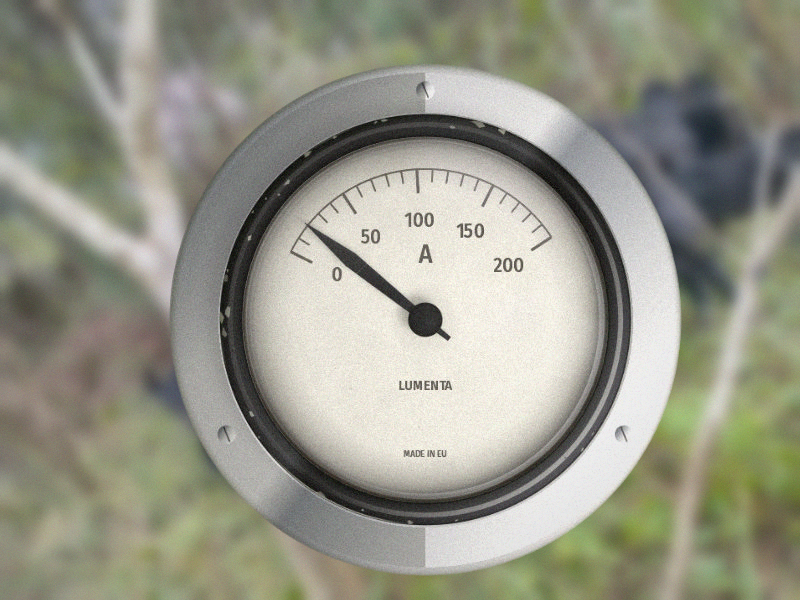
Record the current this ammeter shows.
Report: 20 A
